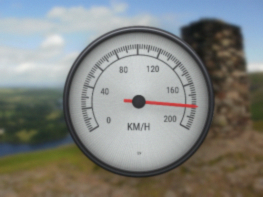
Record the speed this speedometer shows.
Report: 180 km/h
